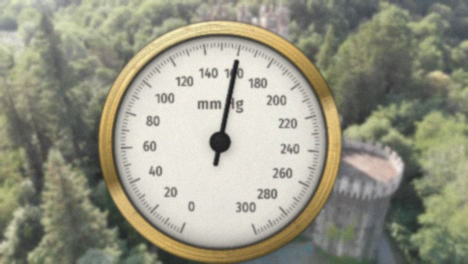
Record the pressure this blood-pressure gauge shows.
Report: 160 mmHg
